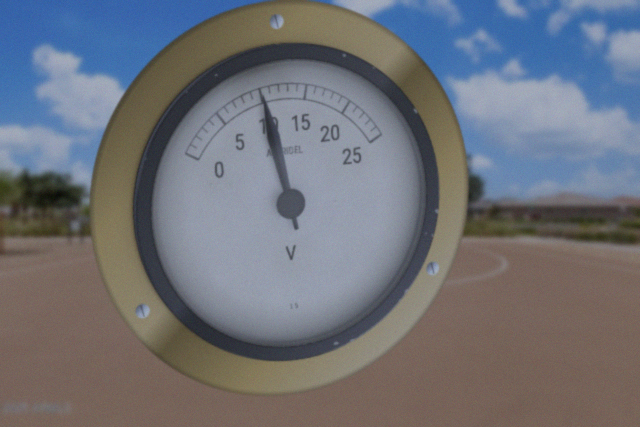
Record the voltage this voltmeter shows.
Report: 10 V
